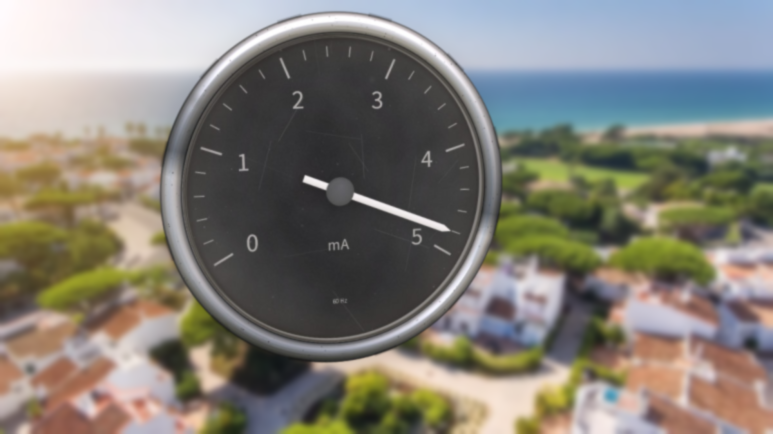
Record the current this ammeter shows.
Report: 4.8 mA
